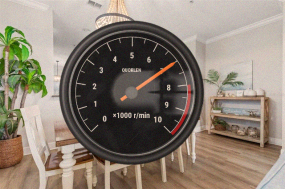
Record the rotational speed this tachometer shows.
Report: 7000 rpm
